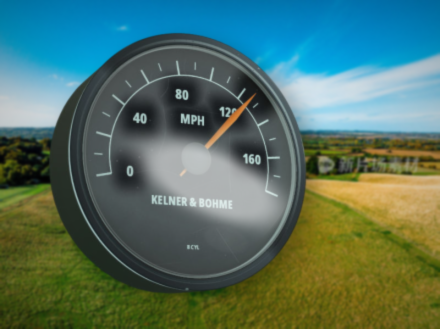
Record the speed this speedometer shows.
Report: 125 mph
